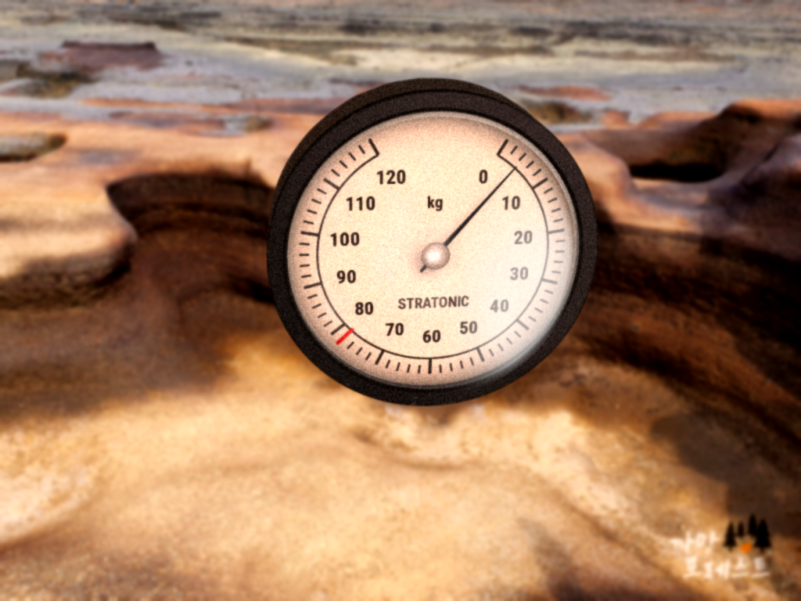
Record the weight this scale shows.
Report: 4 kg
